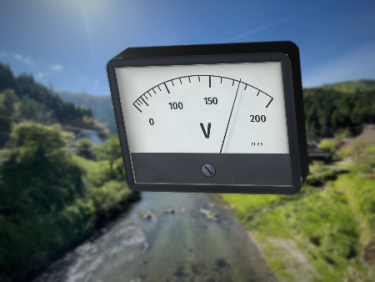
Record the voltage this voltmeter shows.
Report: 175 V
